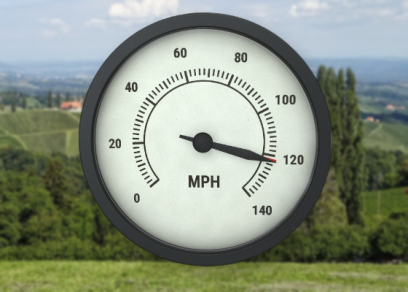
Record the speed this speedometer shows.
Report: 122 mph
